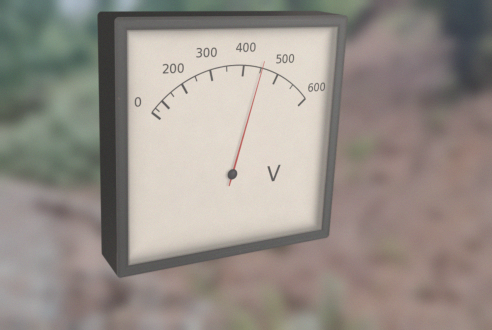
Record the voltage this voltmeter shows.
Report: 450 V
